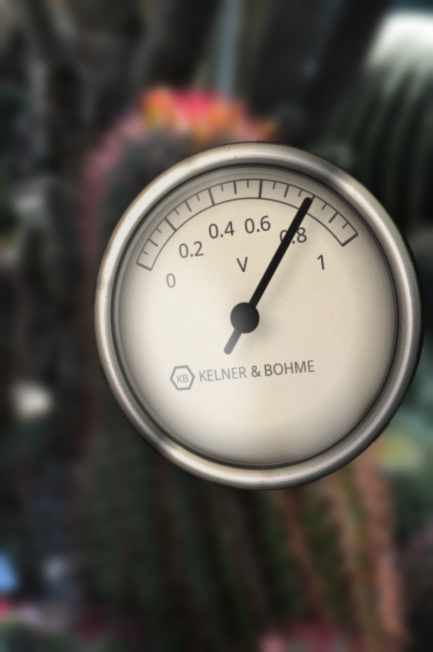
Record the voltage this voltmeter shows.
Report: 0.8 V
